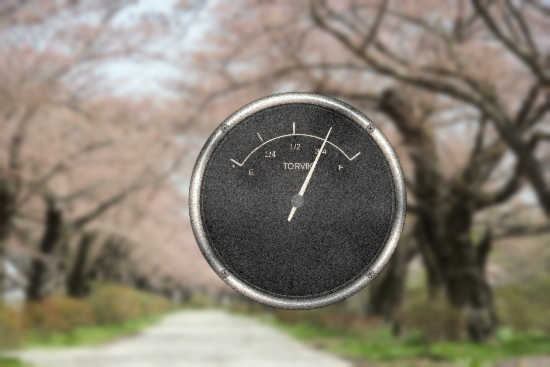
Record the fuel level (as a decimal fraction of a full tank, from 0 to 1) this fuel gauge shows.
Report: 0.75
